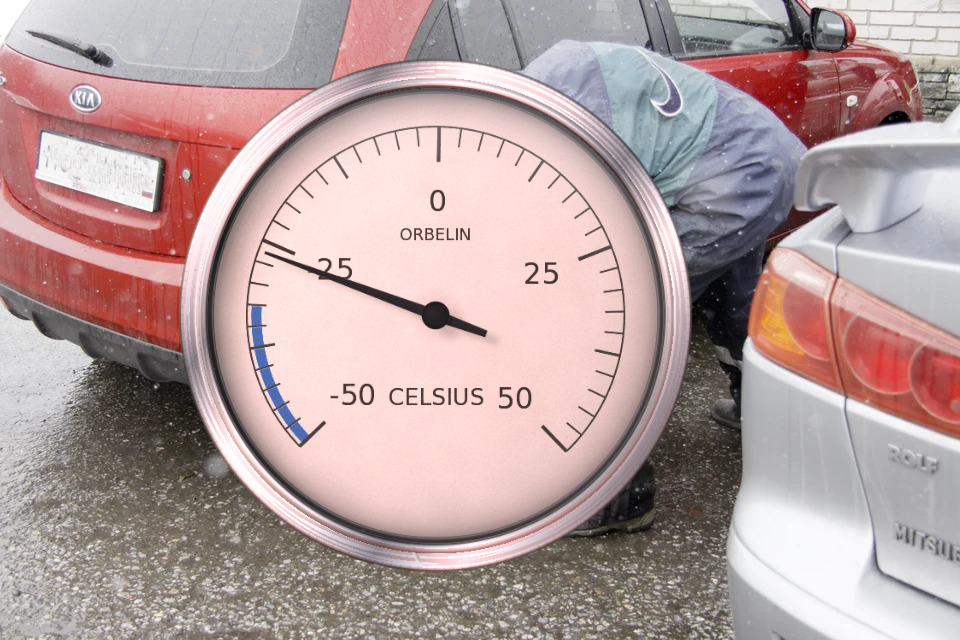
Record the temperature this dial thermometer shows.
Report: -26.25 °C
